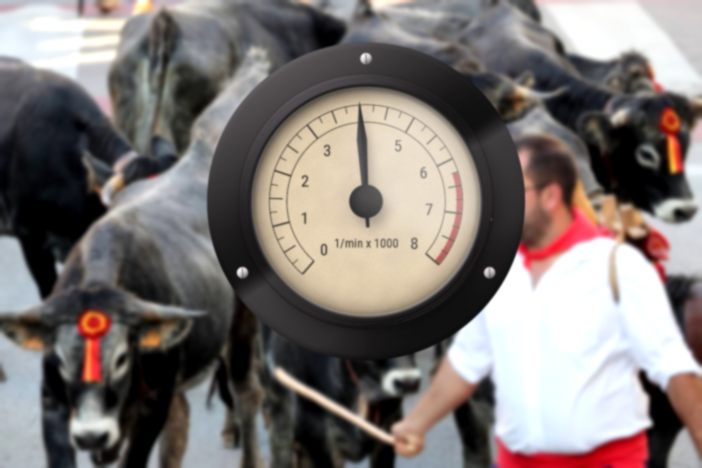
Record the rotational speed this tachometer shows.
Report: 4000 rpm
